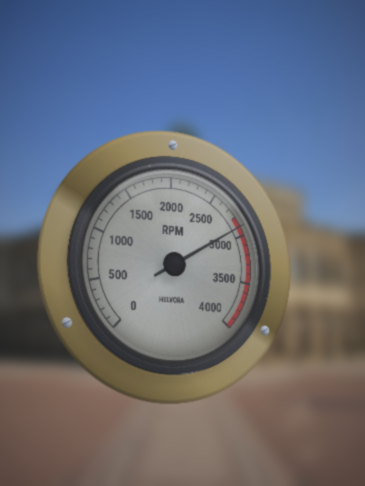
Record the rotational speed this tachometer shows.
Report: 2900 rpm
